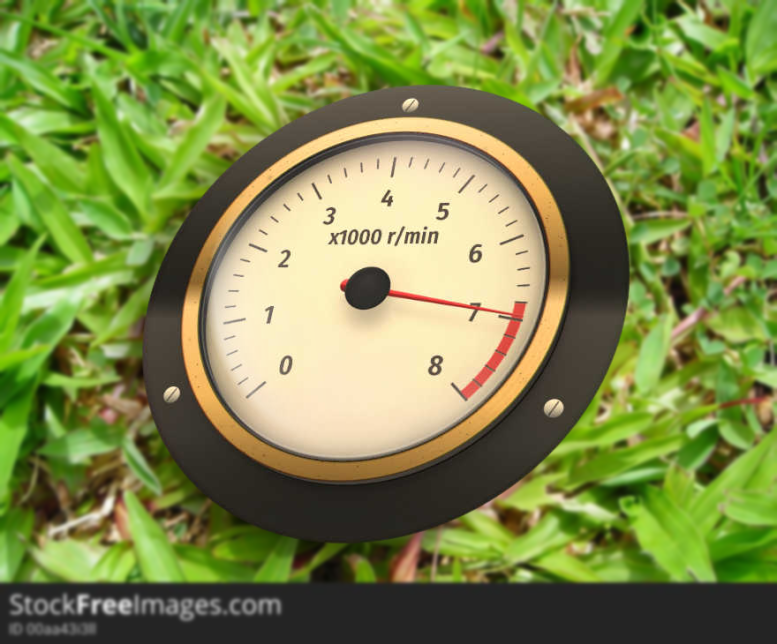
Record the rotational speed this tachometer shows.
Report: 7000 rpm
